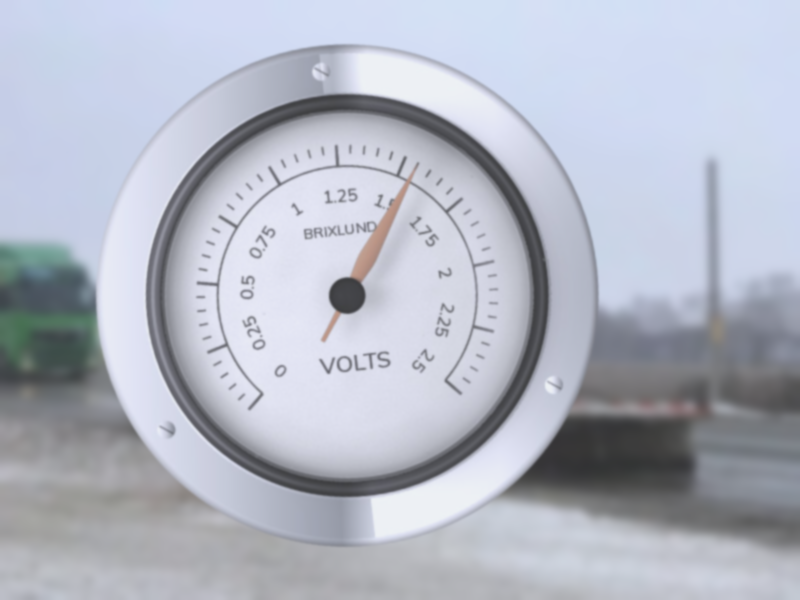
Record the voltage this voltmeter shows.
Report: 1.55 V
